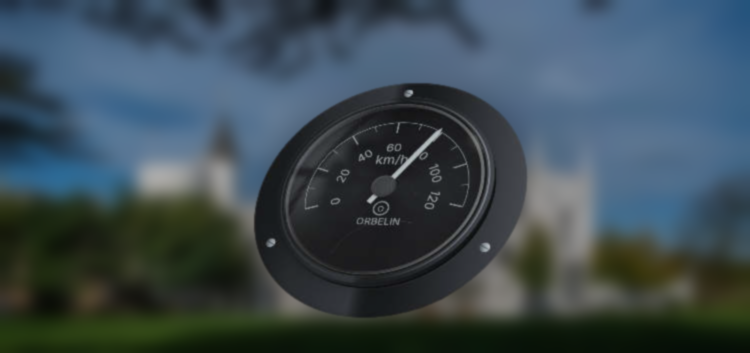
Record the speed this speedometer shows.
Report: 80 km/h
